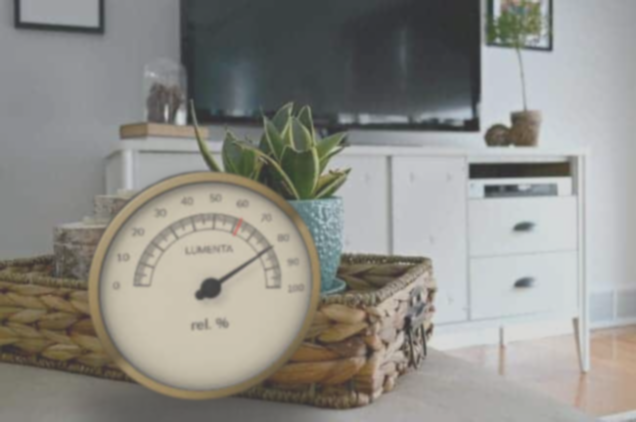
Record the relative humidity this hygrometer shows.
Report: 80 %
